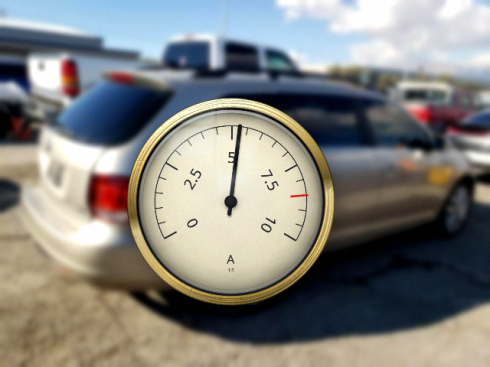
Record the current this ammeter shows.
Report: 5.25 A
